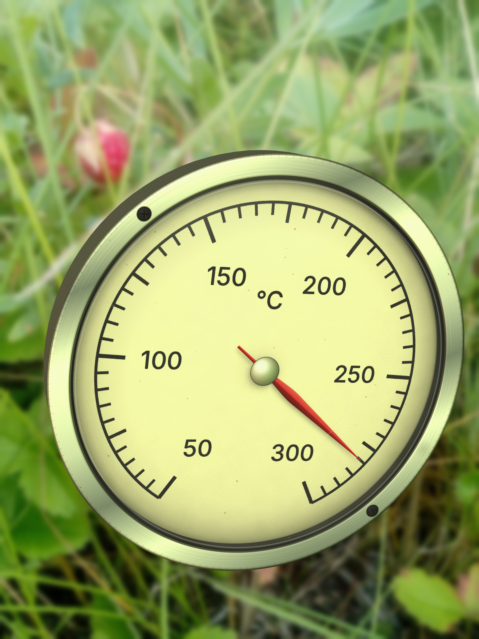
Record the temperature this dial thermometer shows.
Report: 280 °C
